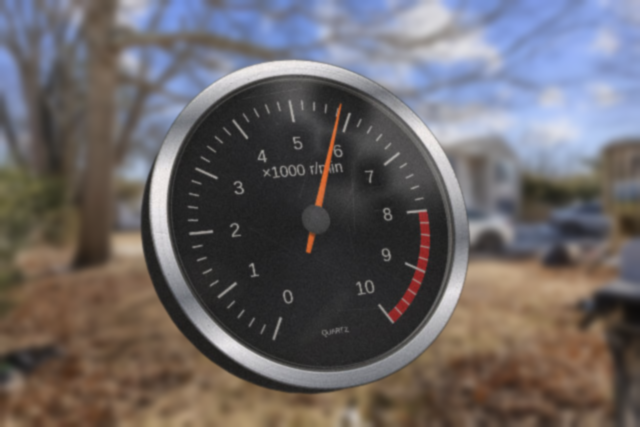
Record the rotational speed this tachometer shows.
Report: 5800 rpm
